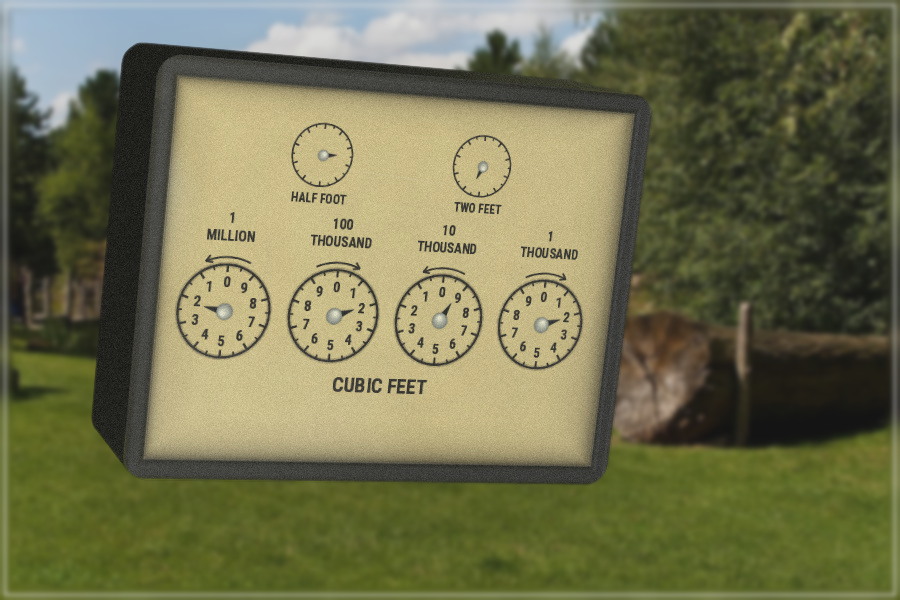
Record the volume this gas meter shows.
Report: 219200 ft³
